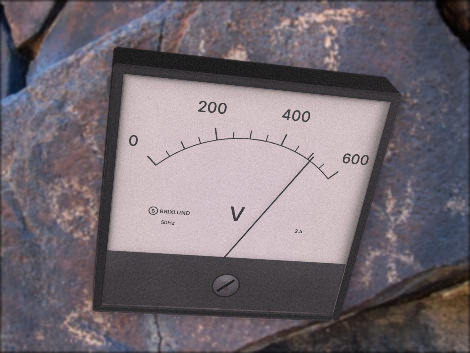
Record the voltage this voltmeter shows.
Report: 500 V
